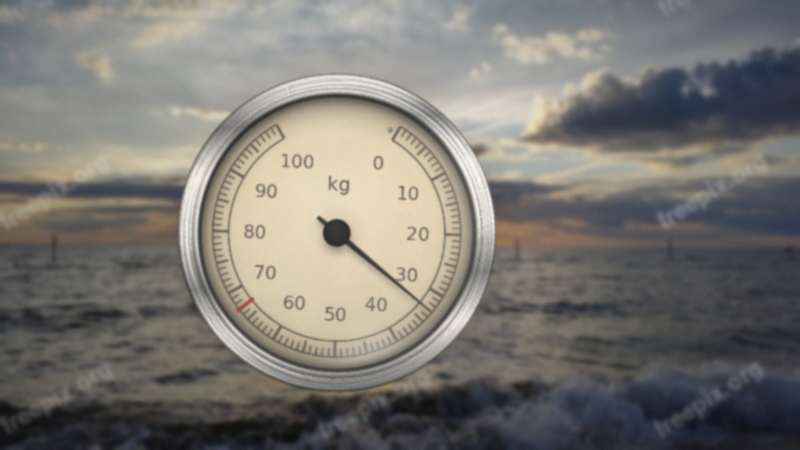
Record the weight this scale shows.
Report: 33 kg
